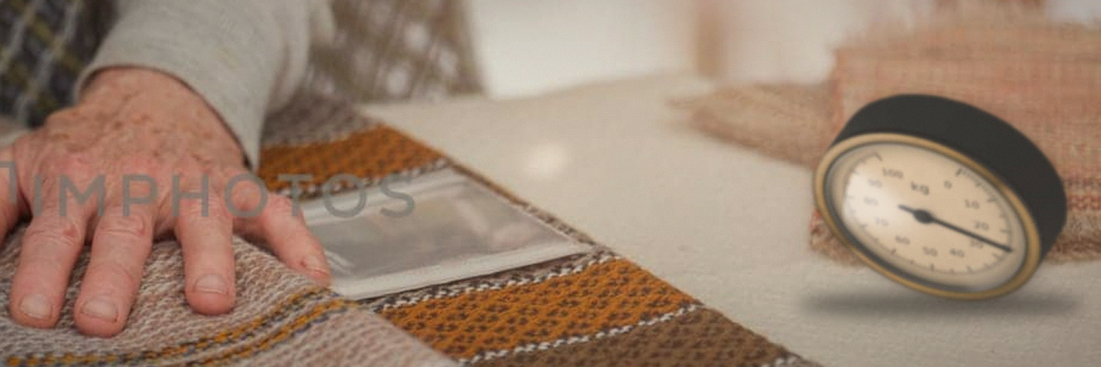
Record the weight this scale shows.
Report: 25 kg
